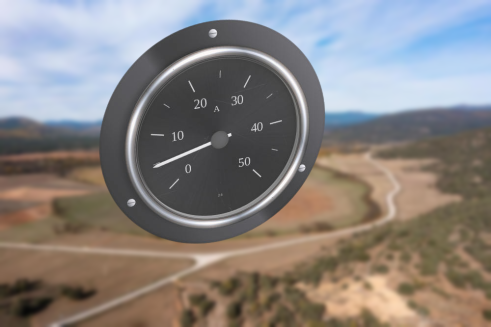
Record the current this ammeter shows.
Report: 5 A
